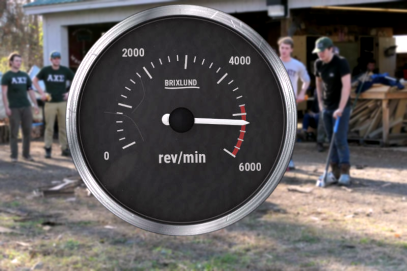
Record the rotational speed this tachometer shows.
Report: 5200 rpm
